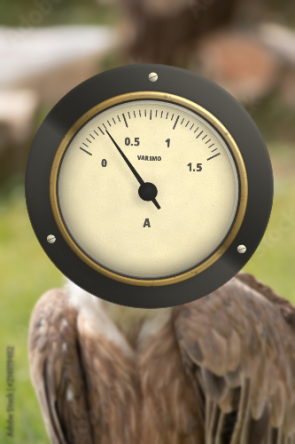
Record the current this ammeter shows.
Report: 0.3 A
